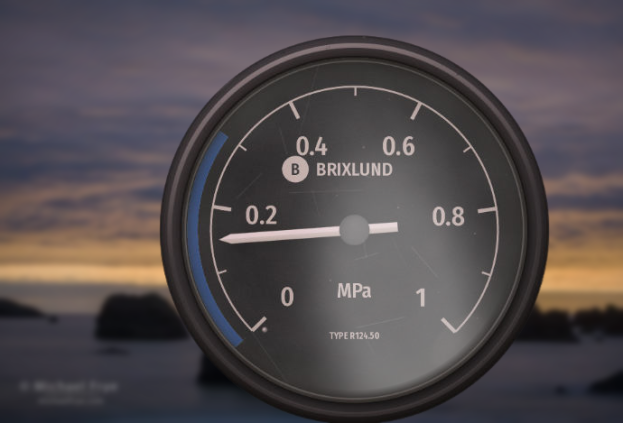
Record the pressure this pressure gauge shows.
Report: 0.15 MPa
